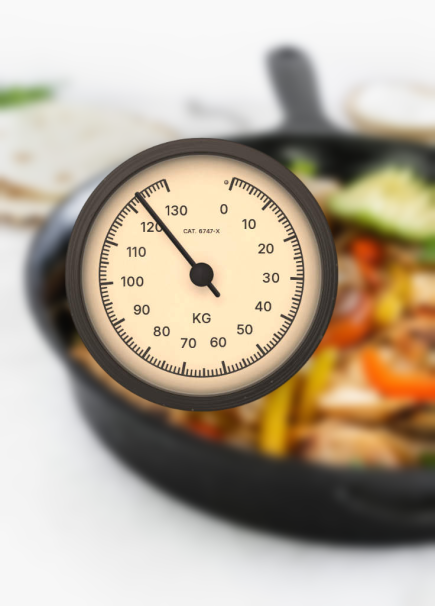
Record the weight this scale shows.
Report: 123 kg
